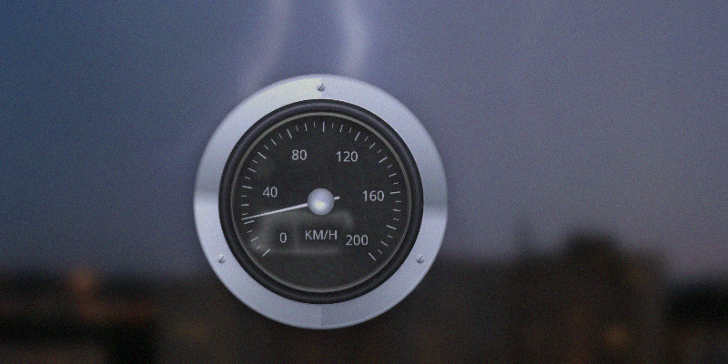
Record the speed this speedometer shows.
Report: 22.5 km/h
